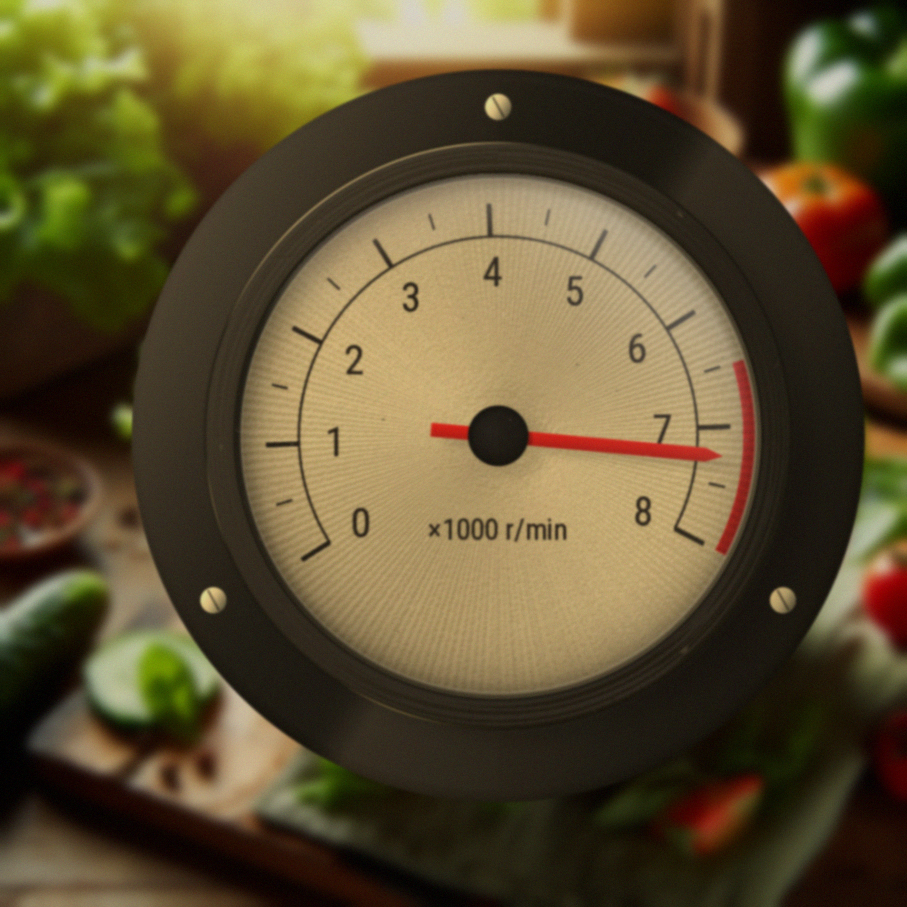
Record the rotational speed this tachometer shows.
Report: 7250 rpm
